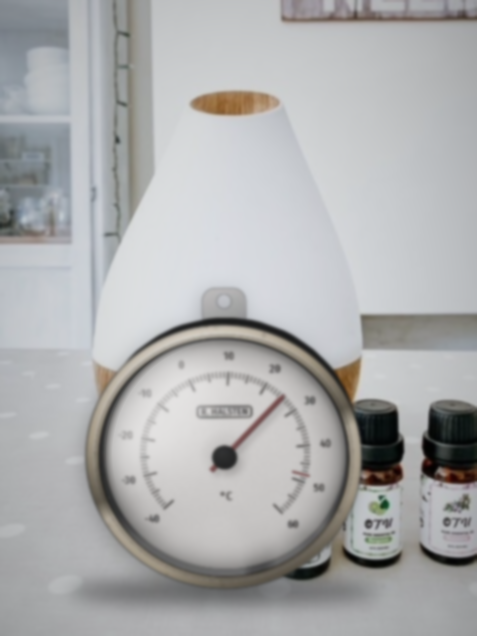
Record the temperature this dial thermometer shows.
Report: 25 °C
